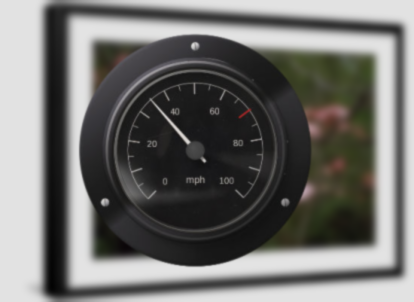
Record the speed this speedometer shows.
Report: 35 mph
